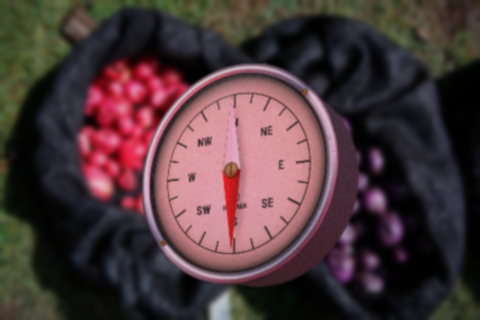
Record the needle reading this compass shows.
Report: 180 °
